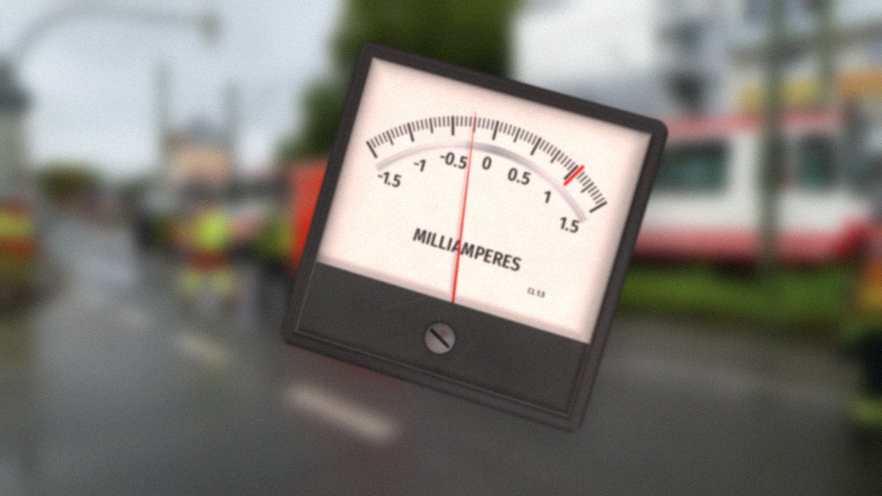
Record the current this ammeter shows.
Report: -0.25 mA
